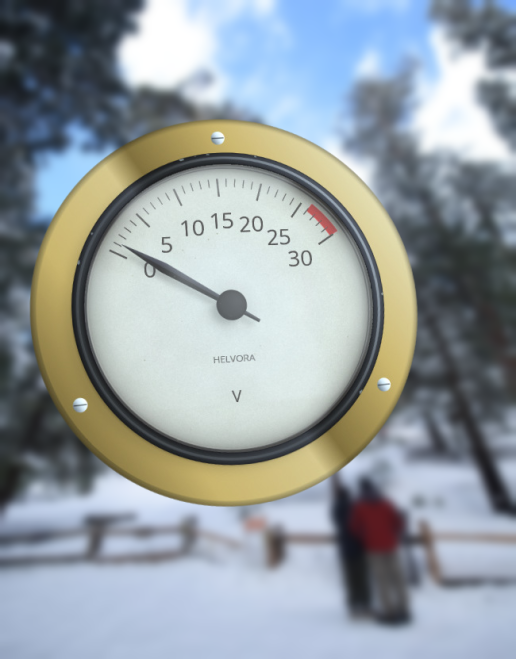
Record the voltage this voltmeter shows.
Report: 1 V
